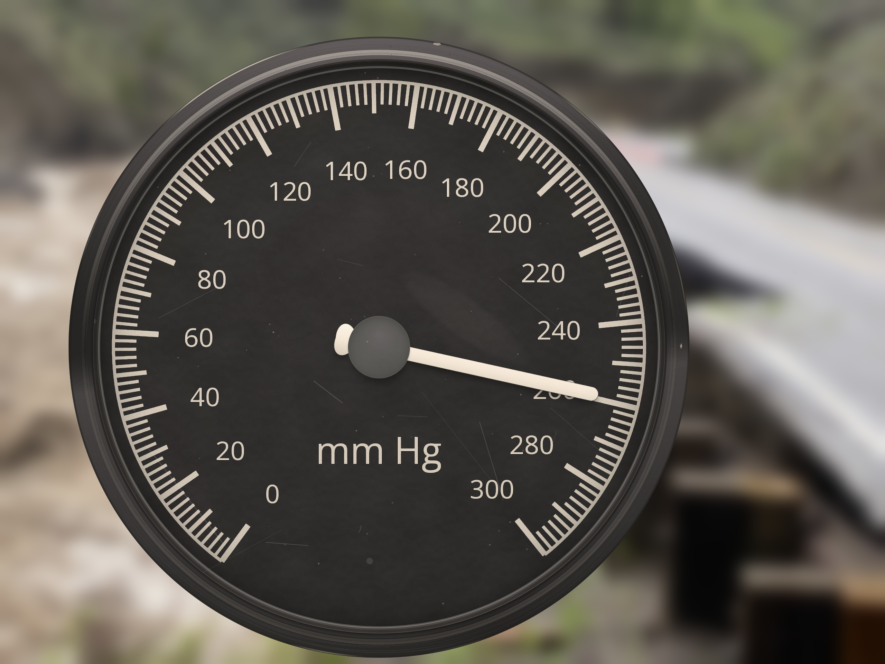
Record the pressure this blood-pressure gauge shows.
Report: 259 mmHg
